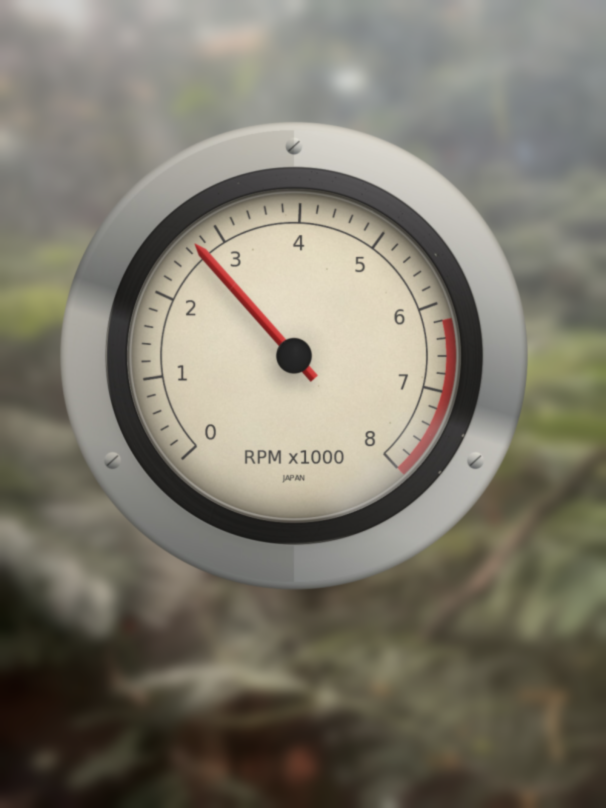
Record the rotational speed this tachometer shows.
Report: 2700 rpm
